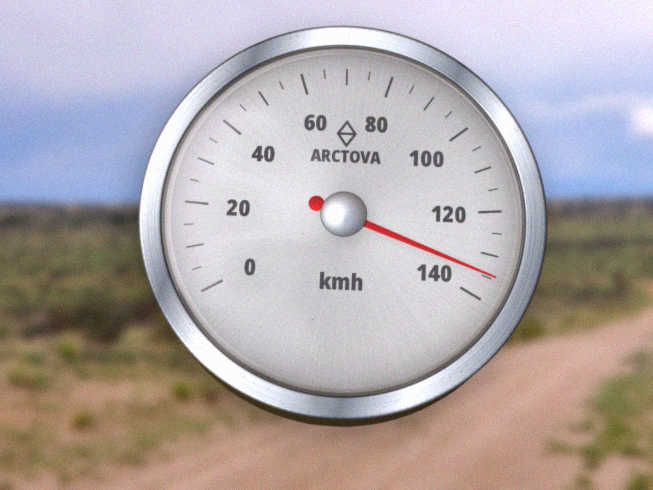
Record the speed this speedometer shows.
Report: 135 km/h
